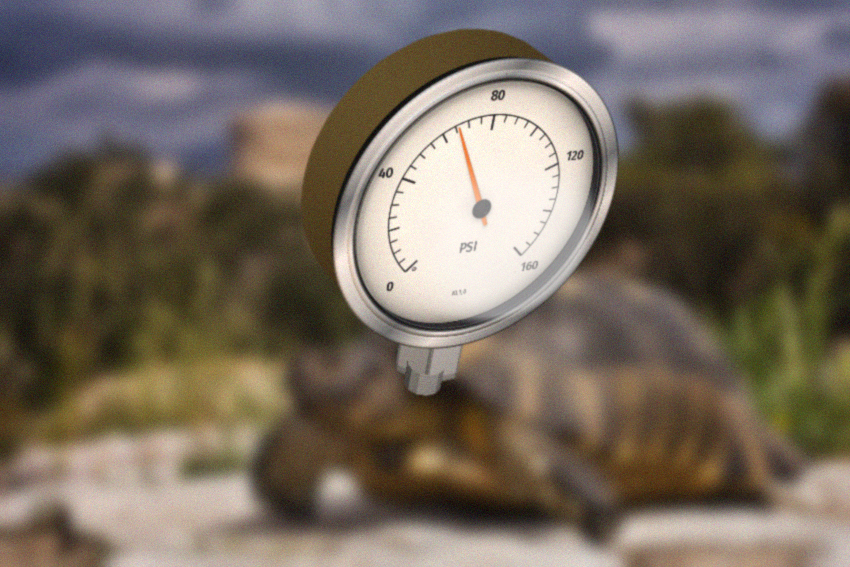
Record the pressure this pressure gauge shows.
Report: 65 psi
